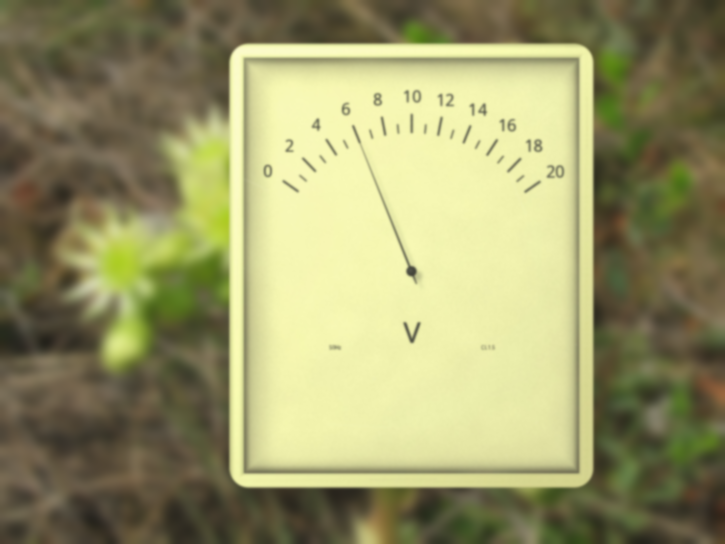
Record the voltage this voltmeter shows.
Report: 6 V
